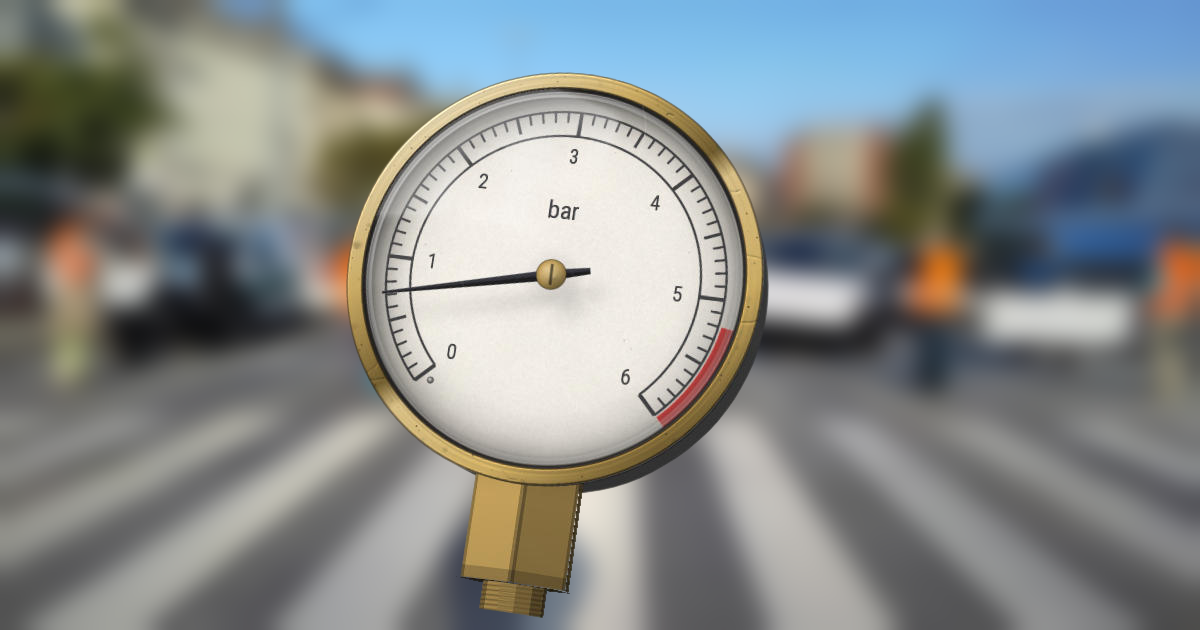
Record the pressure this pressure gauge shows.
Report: 0.7 bar
